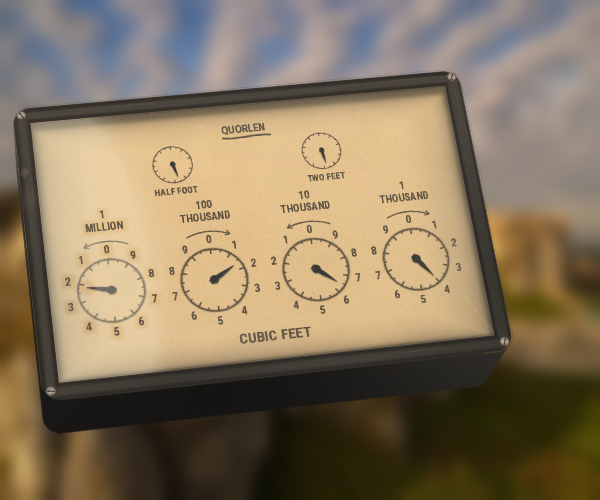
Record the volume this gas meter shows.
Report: 216400 ft³
